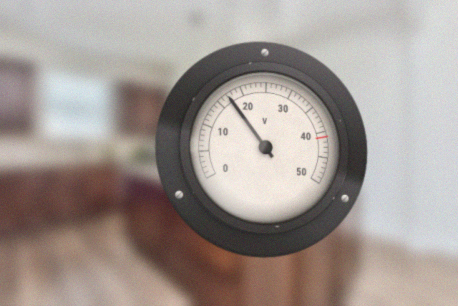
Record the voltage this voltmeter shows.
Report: 17 V
